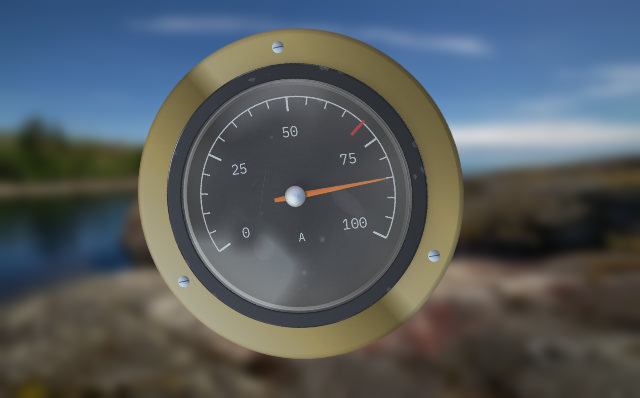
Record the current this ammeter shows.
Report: 85 A
